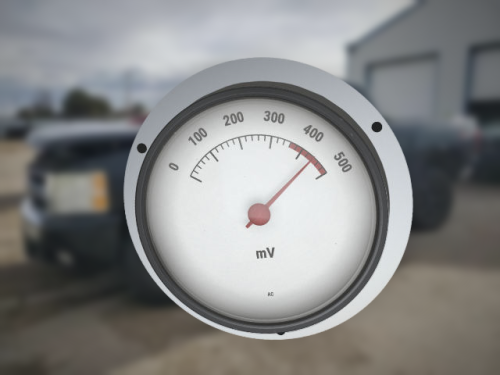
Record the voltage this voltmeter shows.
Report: 440 mV
